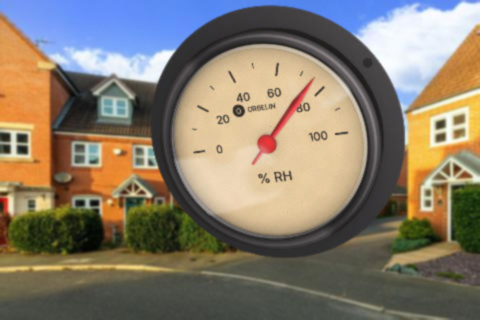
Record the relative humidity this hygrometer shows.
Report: 75 %
